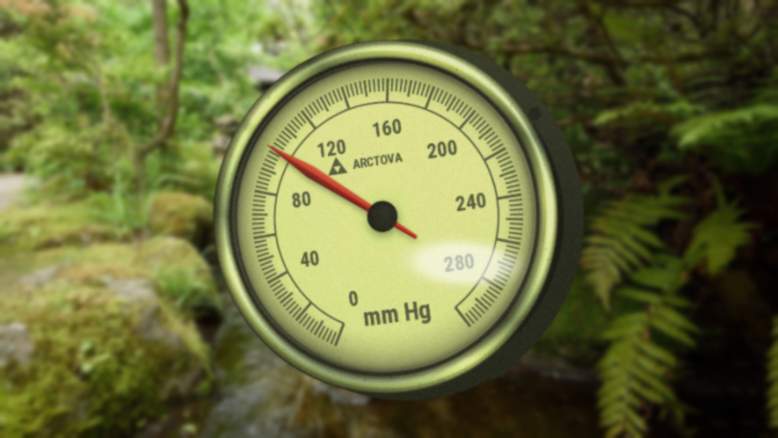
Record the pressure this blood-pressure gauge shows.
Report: 100 mmHg
